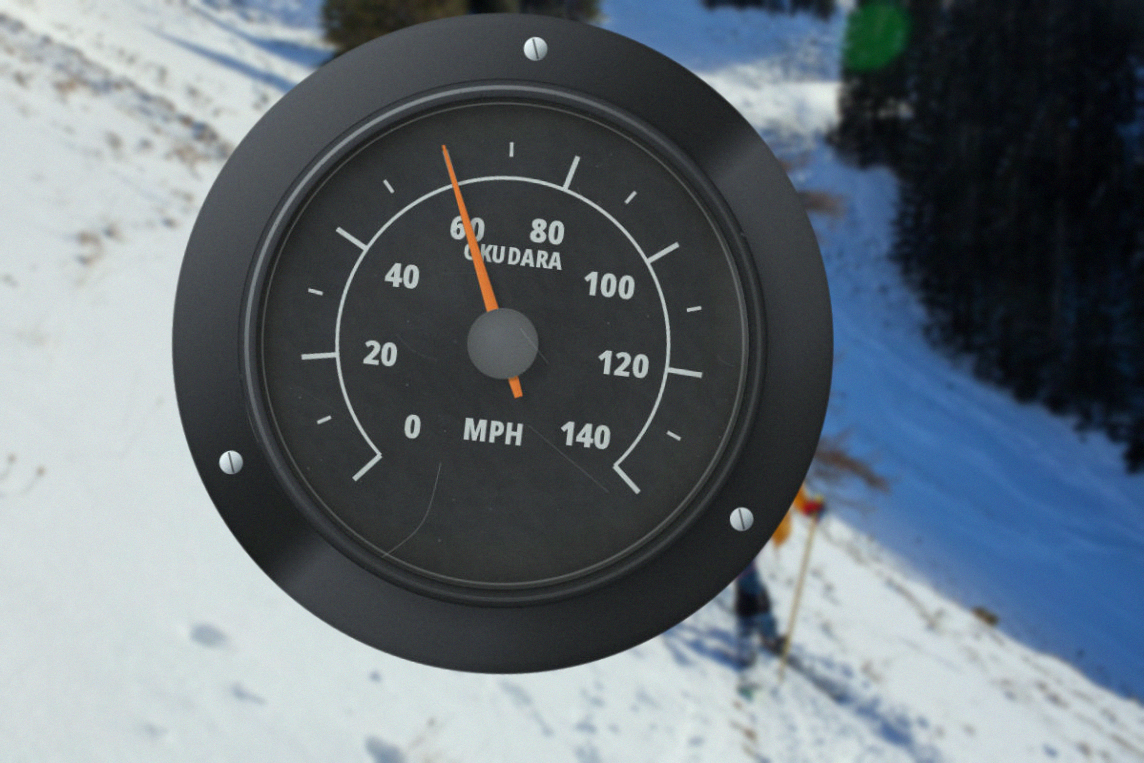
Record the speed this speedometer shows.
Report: 60 mph
